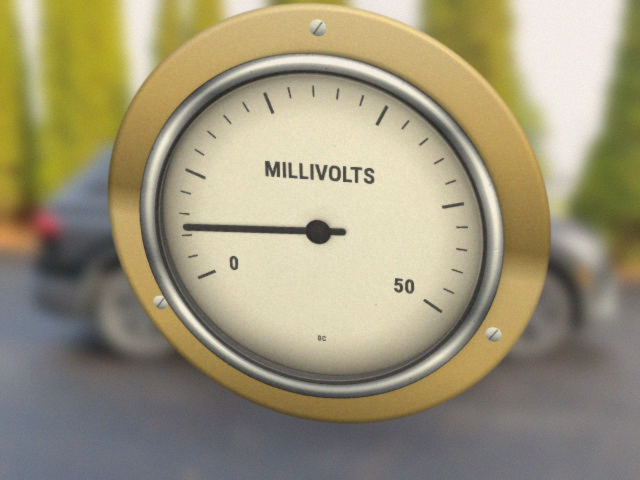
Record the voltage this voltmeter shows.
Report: 5 mV
